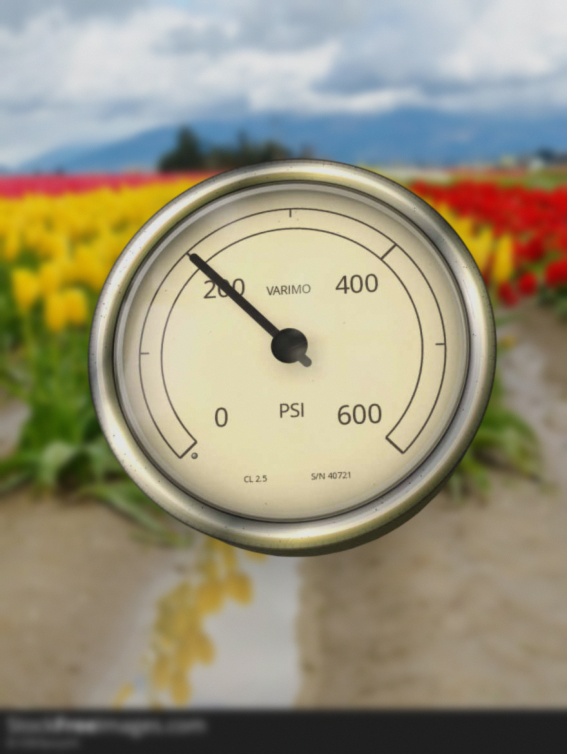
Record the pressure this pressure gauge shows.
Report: 200 psi
